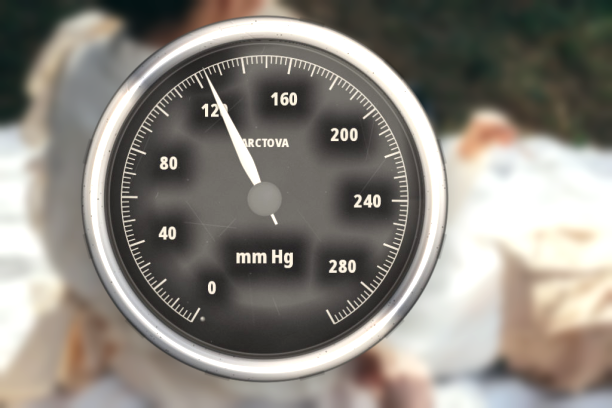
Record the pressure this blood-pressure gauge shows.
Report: 124 mmHg
